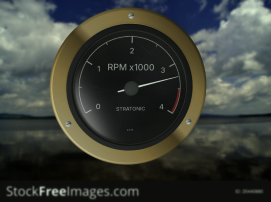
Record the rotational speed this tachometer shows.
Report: 3250 rpm
